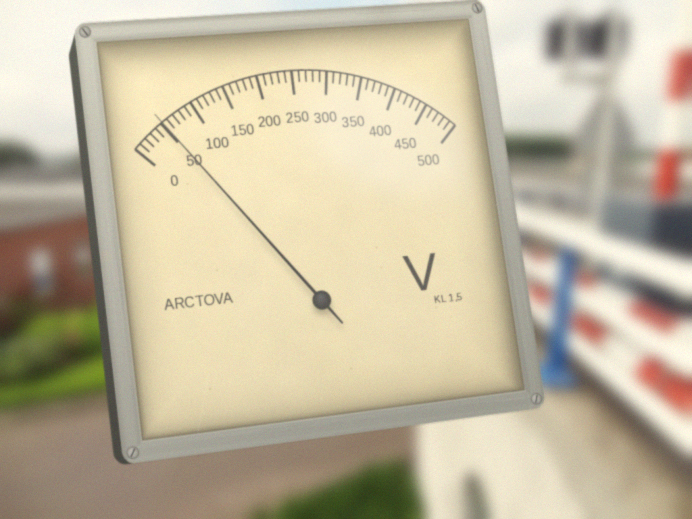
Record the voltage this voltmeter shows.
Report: 50 V
